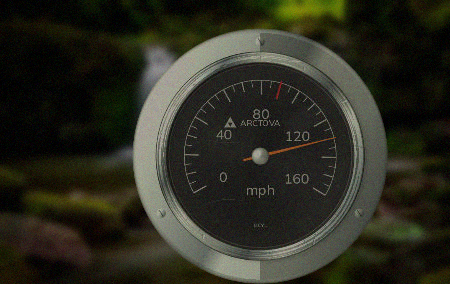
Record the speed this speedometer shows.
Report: 130 mph
